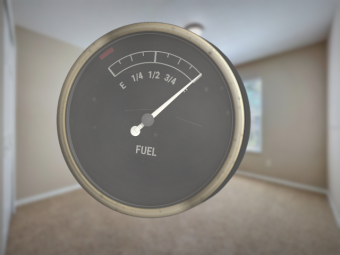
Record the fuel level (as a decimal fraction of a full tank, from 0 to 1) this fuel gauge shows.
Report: 1
